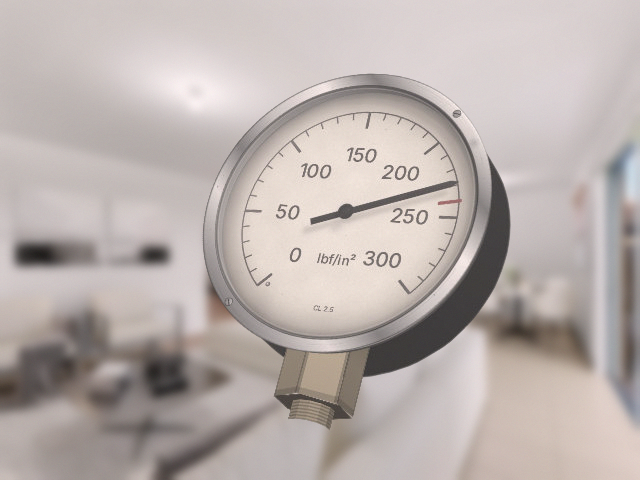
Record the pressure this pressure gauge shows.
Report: 230 psi
